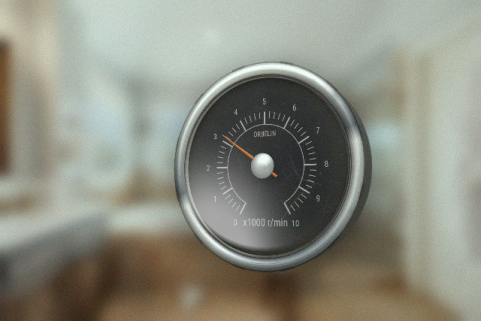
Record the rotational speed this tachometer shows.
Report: 3200 rpm
